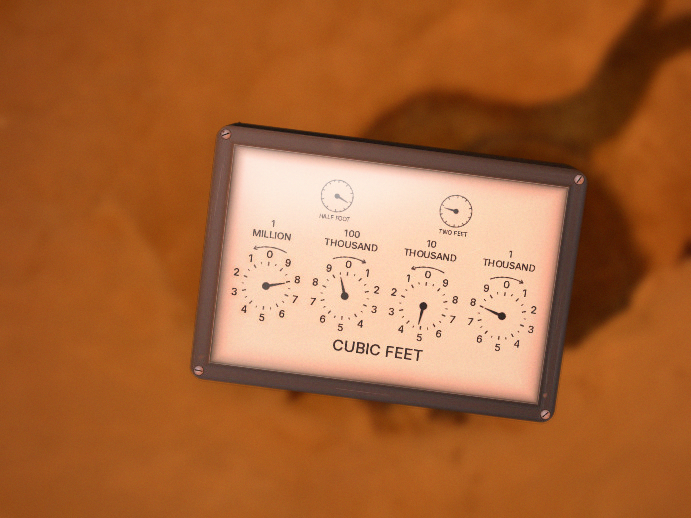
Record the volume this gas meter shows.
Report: 794800 ft³
